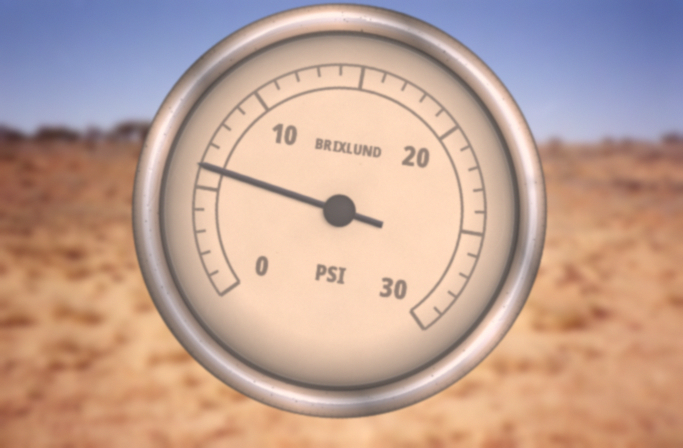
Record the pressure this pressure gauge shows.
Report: 6 psi
